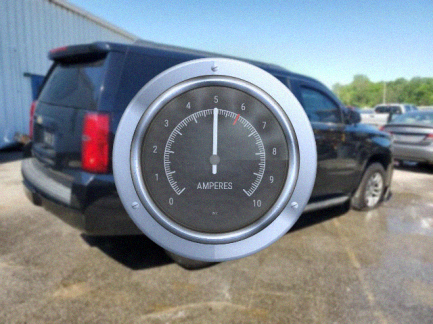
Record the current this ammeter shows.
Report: 5 A
